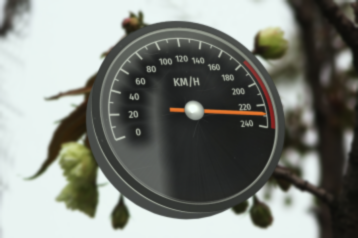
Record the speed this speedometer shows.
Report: 230 km/h
